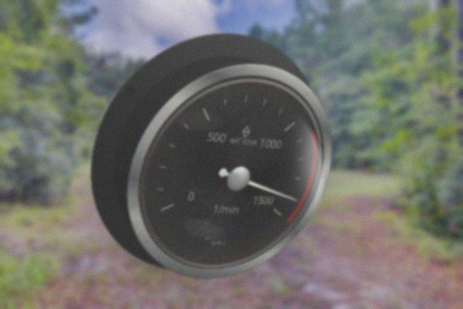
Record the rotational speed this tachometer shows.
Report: 1400 rpm
